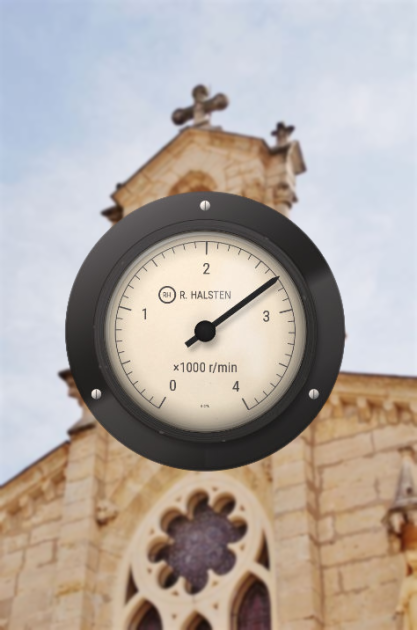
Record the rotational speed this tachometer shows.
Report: 2700 rpm
